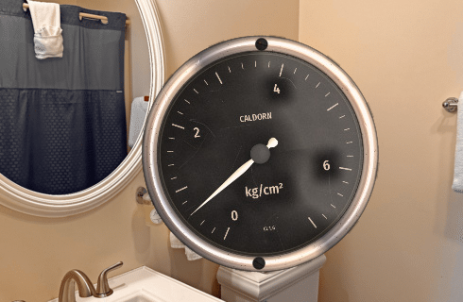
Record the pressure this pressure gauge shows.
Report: 0.6 kg/cm²
